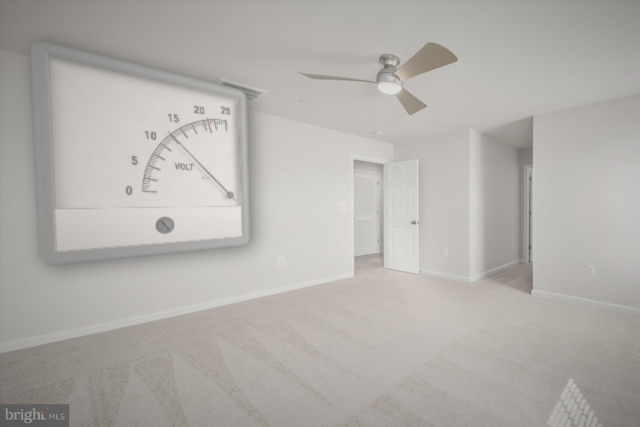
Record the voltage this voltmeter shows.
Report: 12.5 V
